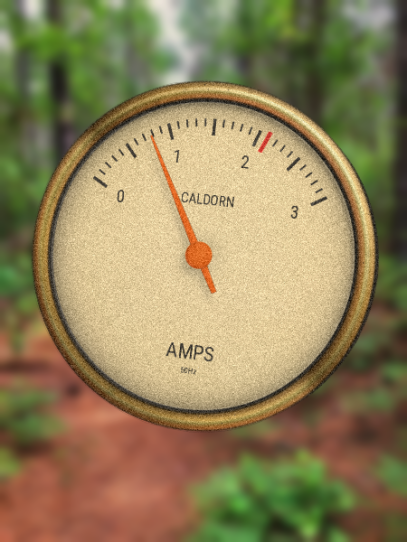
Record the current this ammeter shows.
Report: 0.8 A
